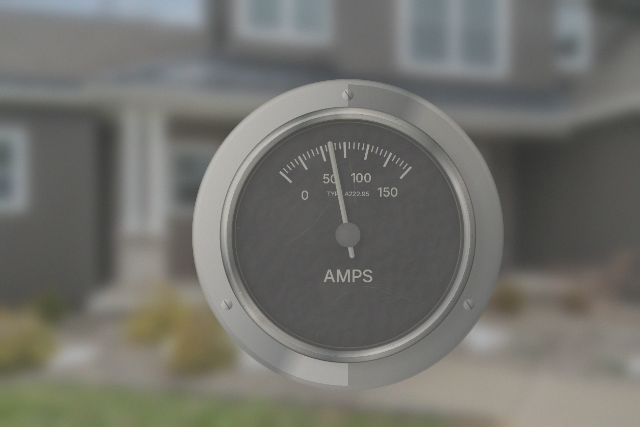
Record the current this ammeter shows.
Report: 60 A
